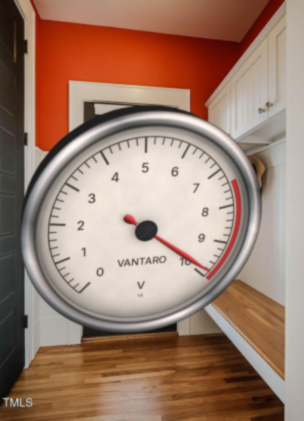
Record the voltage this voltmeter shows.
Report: 9.8 V
